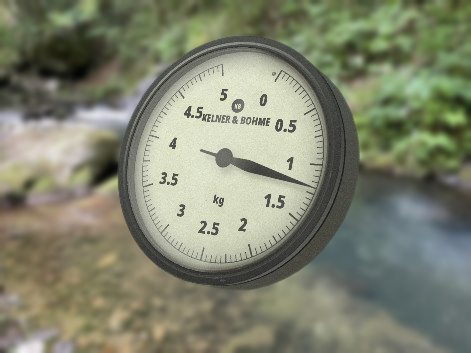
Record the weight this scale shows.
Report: 1.2 kg
